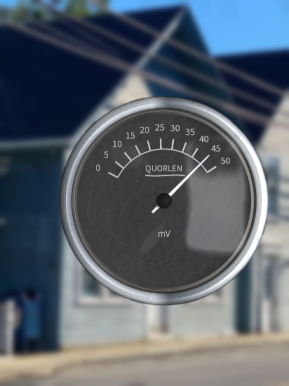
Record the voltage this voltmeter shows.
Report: 45 mV
